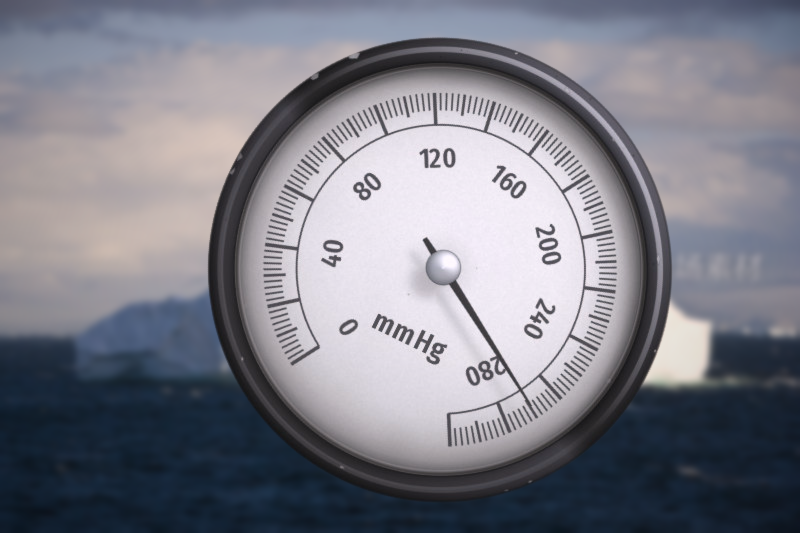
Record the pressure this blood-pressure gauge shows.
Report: 270 mmHg
